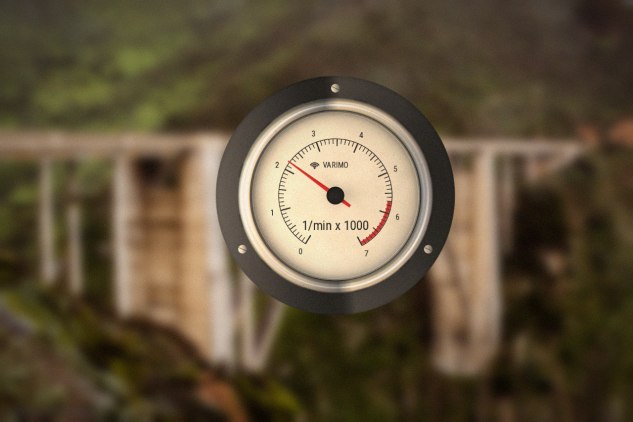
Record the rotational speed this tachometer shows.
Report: 2200 rpm
